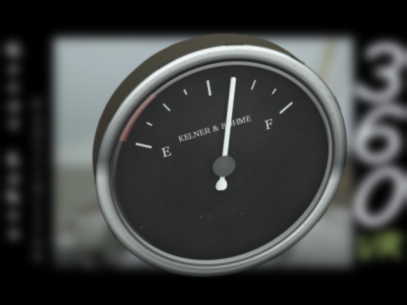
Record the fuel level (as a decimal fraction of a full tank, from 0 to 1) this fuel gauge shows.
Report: 0.625
